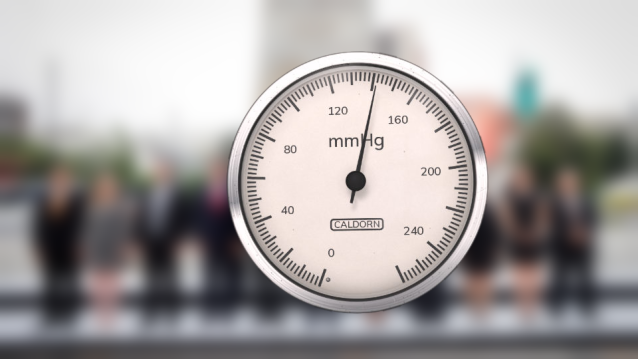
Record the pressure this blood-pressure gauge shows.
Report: 142 mmHg
